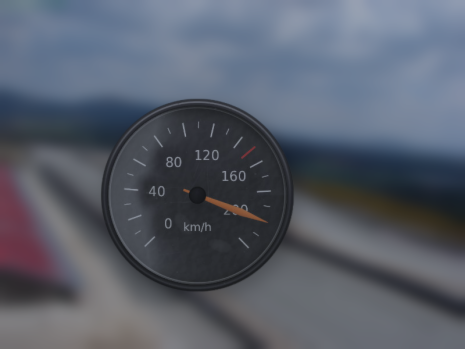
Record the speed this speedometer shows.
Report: 200 km/h
